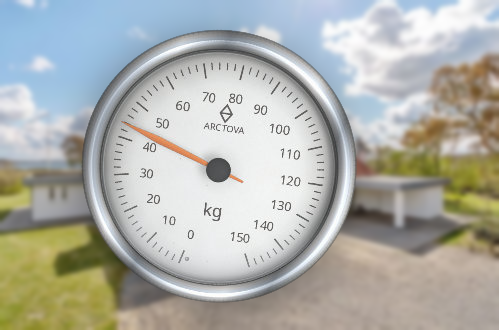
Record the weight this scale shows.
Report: 44 kg
